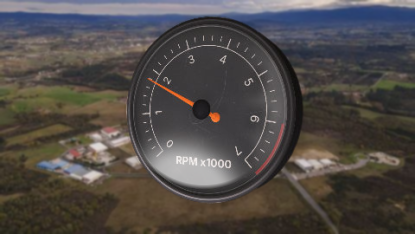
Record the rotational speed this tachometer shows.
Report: 1800 rpm
